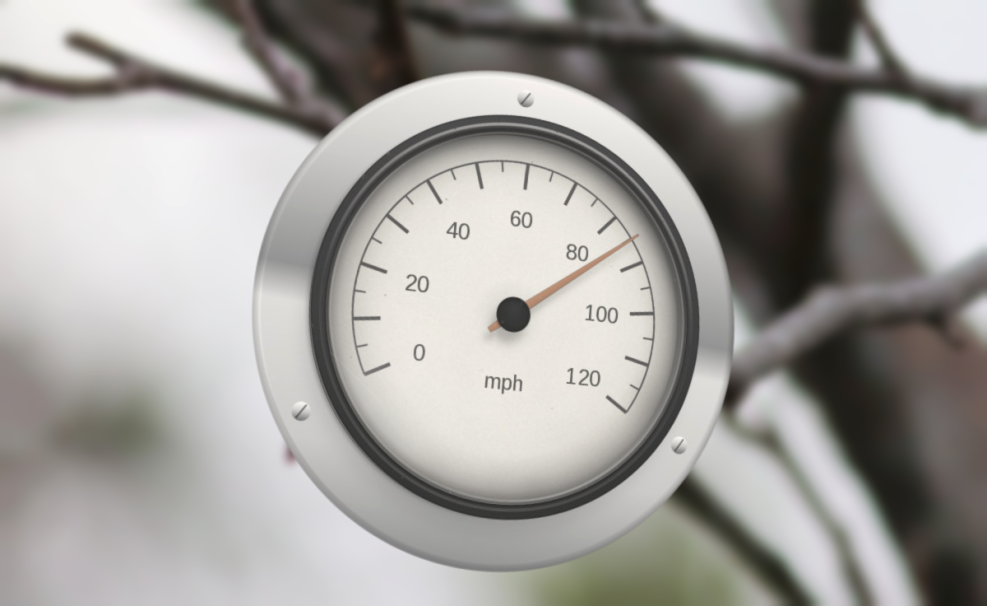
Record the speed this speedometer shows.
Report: 85 mph
